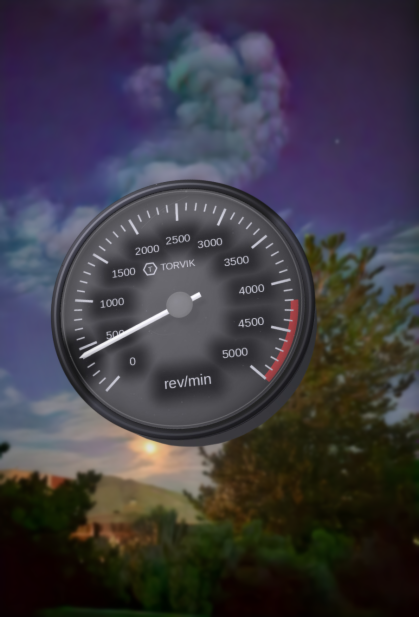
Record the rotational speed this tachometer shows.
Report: 400 rpm
